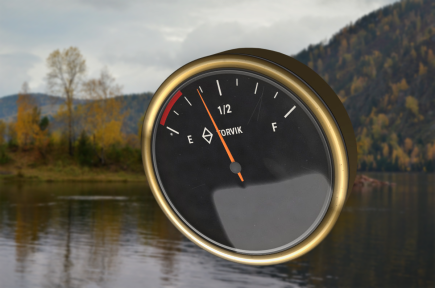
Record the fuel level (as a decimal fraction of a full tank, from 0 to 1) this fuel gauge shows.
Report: 0.375
